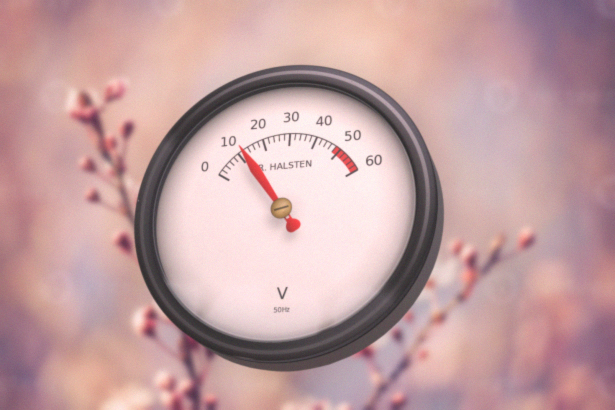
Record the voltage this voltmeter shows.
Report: 12 V
